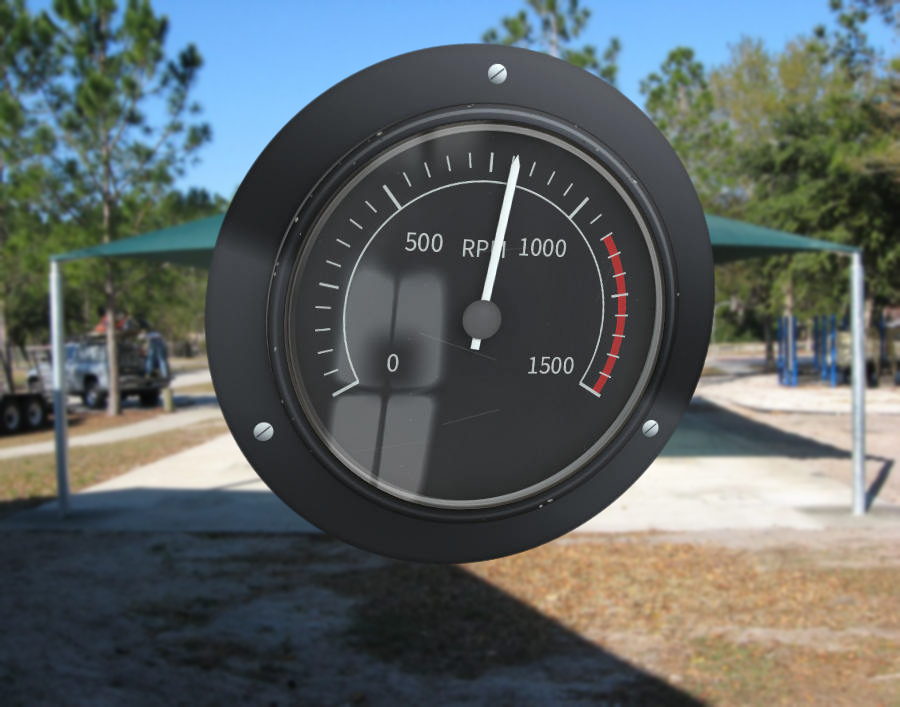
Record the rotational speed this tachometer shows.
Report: 800 rpm
